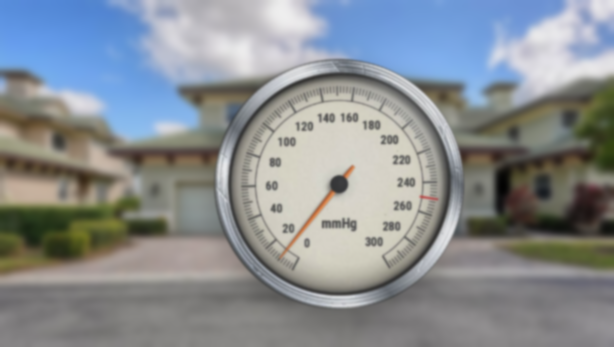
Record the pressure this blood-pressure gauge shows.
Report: 10 mmHg
